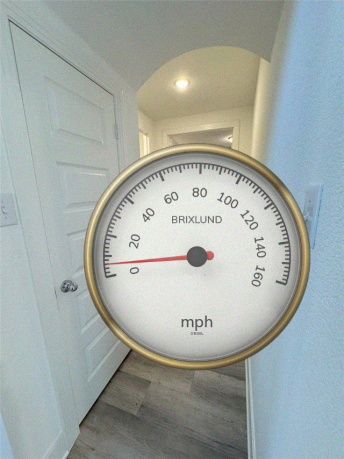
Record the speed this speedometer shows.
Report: 6 mph
